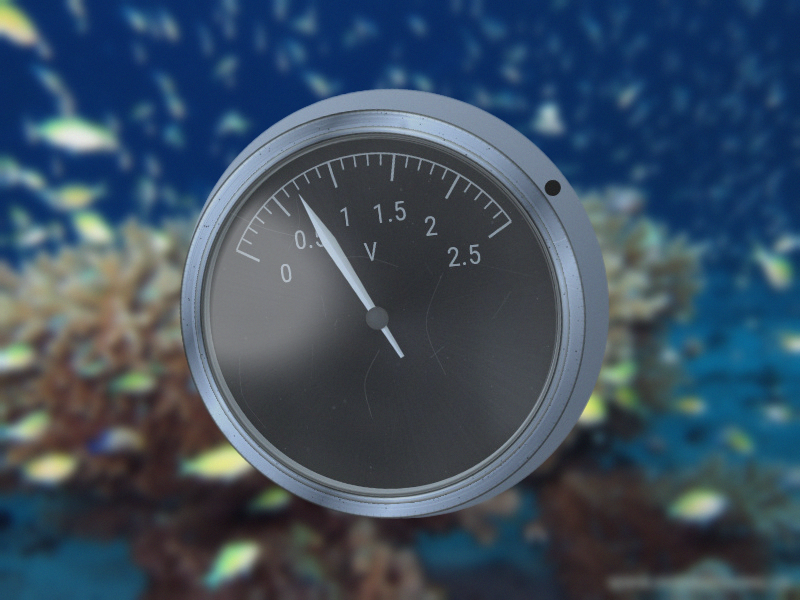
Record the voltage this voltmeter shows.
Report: 0.7 V
